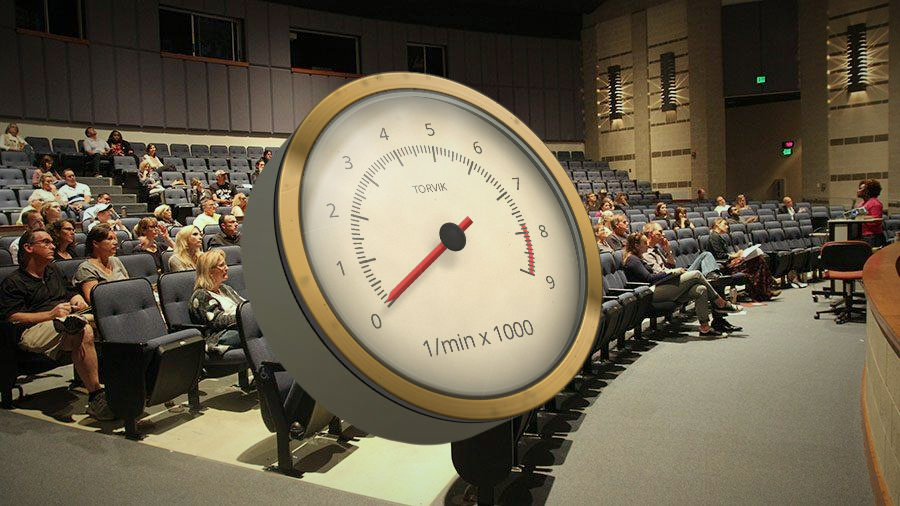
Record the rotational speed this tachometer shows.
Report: 100 rpm
